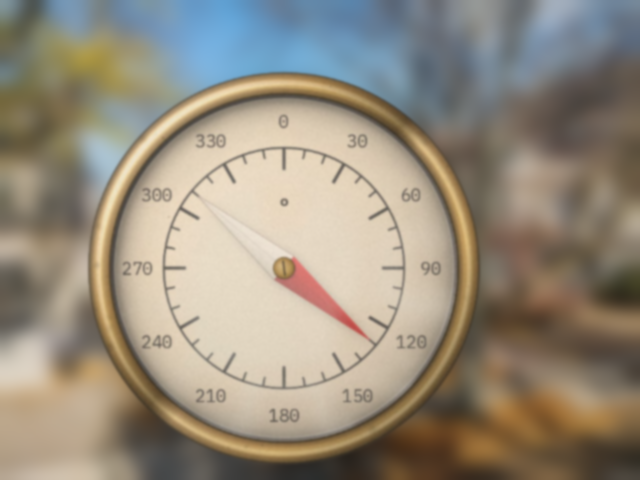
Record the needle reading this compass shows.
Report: 130 °
